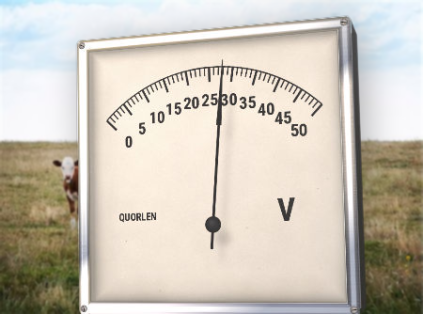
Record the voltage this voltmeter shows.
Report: 28 V
